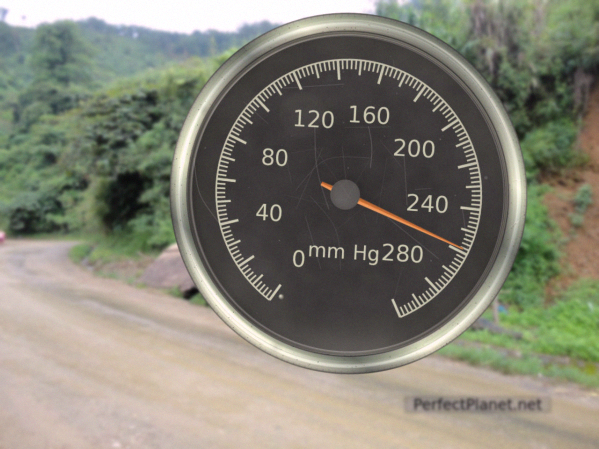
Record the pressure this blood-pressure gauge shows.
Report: 258 mmHg
